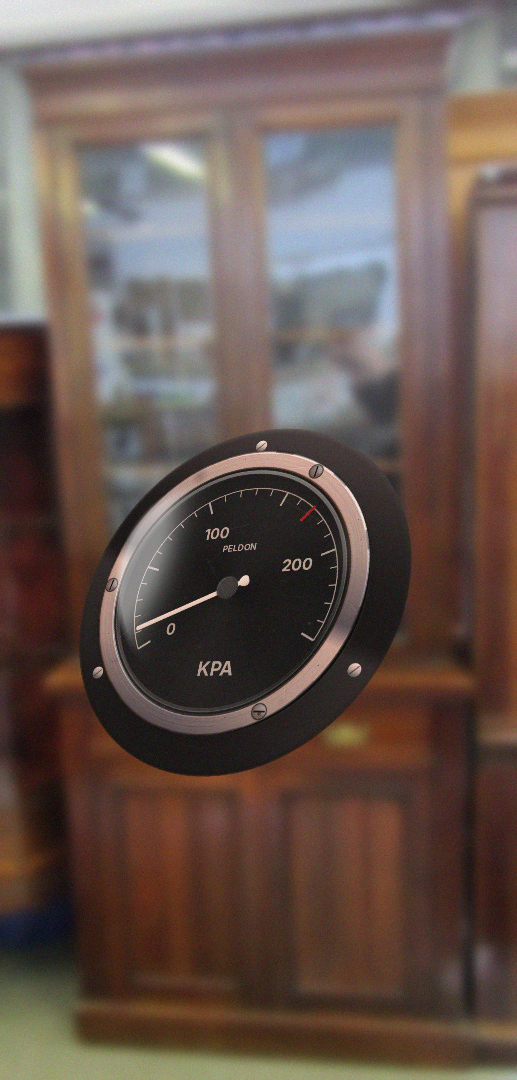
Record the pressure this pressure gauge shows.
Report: 10 kPa
